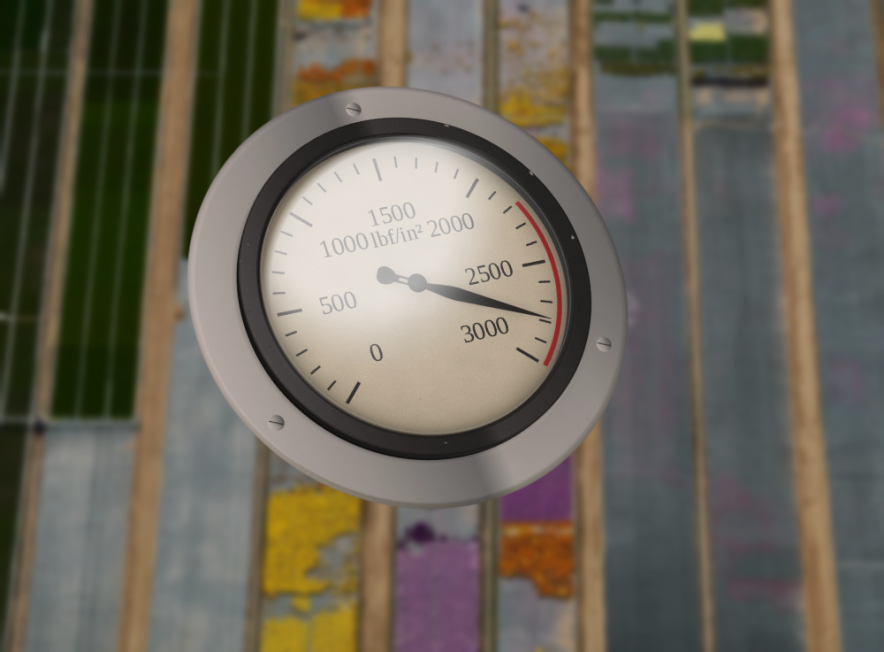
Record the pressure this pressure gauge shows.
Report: 2800 psi
